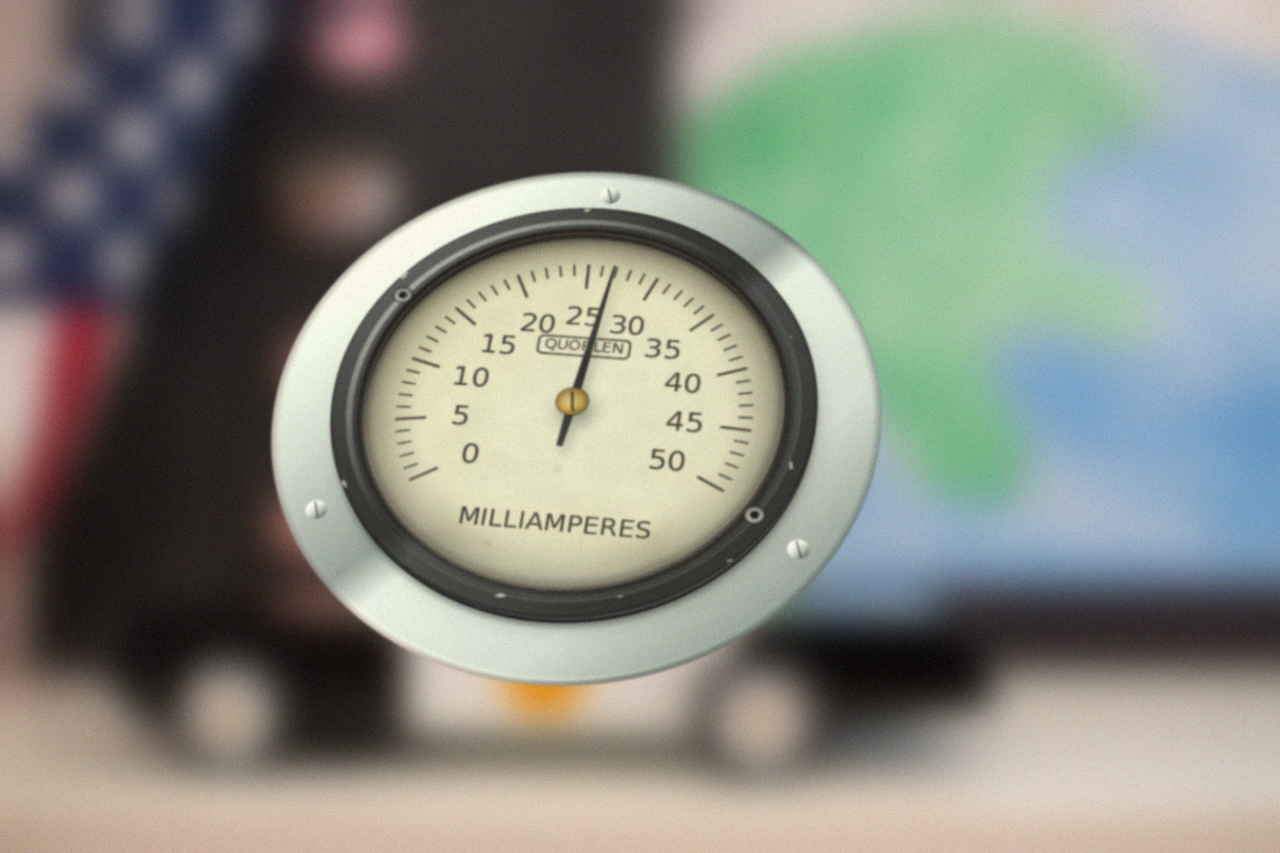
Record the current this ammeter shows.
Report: 27 mA
